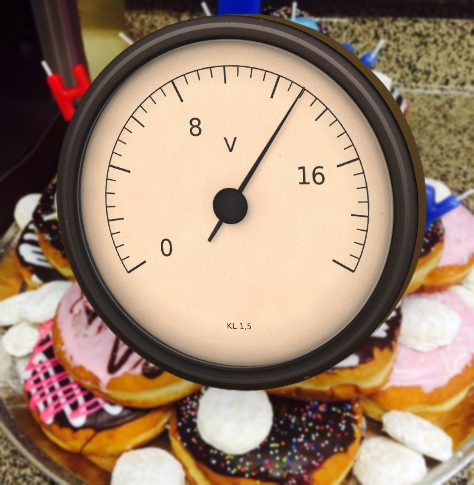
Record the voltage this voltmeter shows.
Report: 13 V
